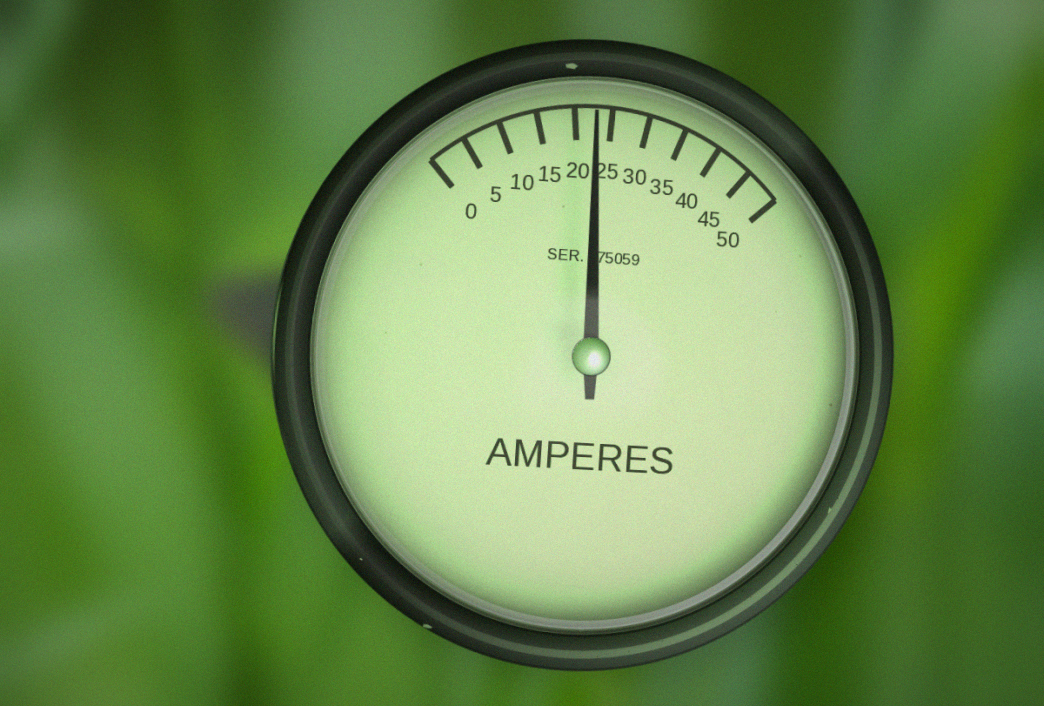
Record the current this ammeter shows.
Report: 22.5 A
